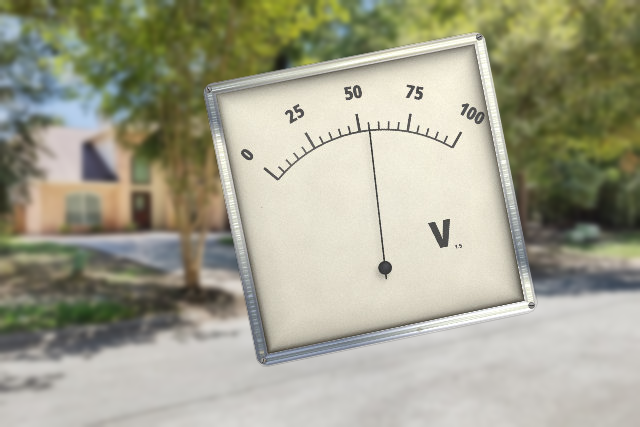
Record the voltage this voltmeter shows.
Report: 55 V
